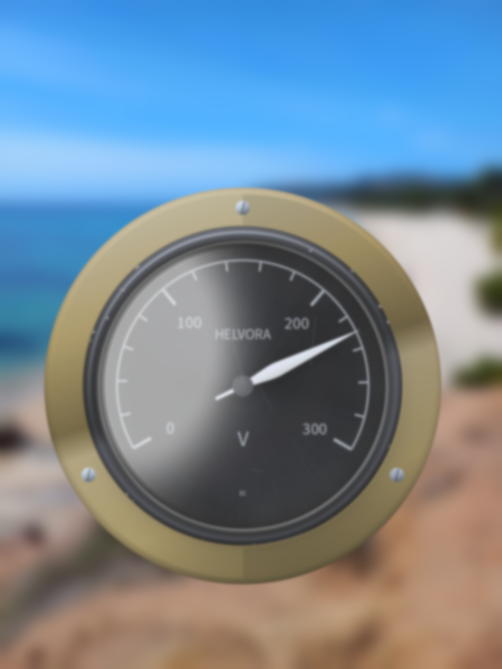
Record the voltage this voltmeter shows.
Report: 230 V
